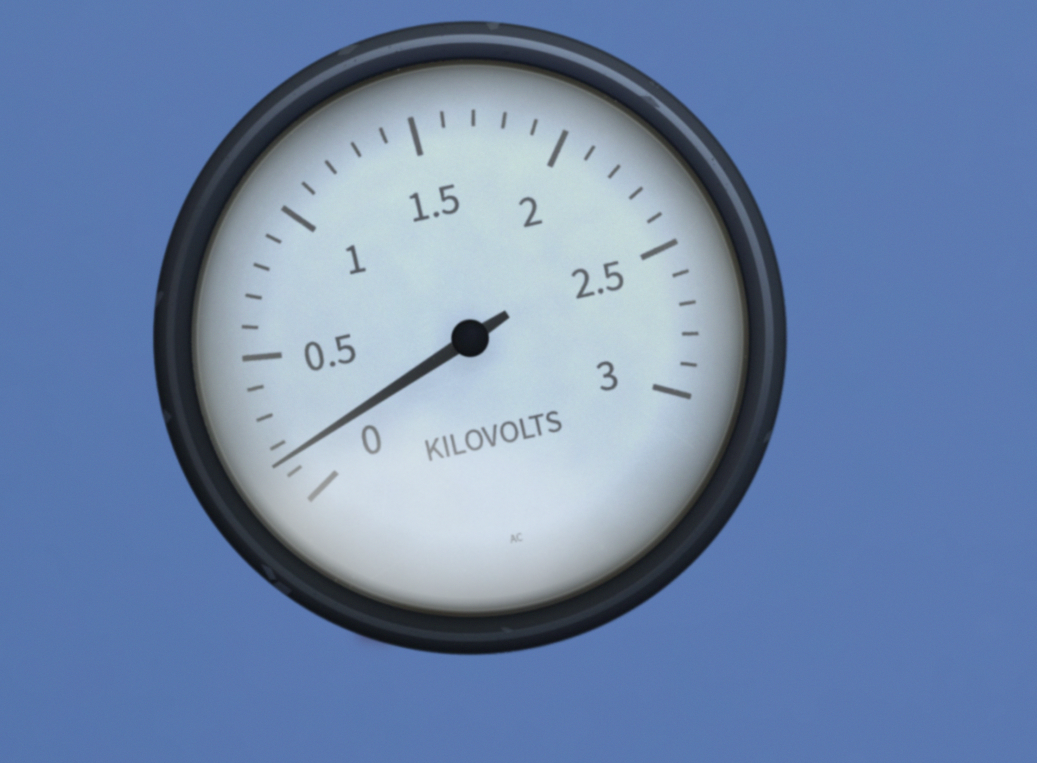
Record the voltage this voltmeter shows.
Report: 0.15 kV
